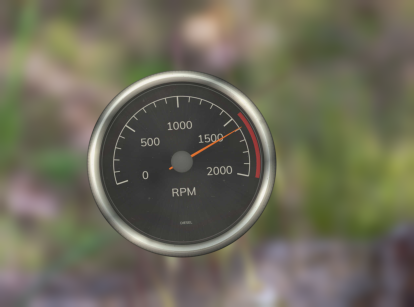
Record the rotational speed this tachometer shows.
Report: 1600 rpm
